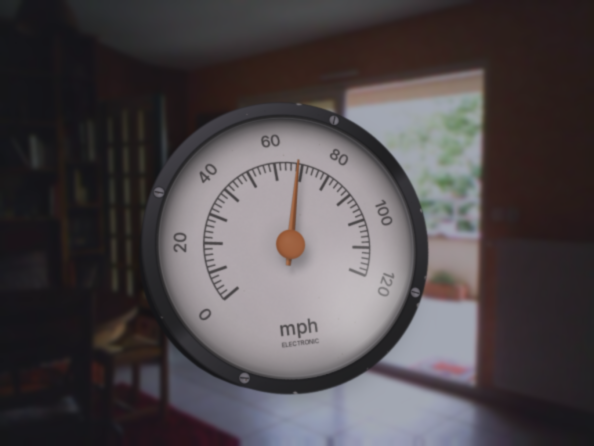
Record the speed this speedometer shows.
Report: 68 mph
